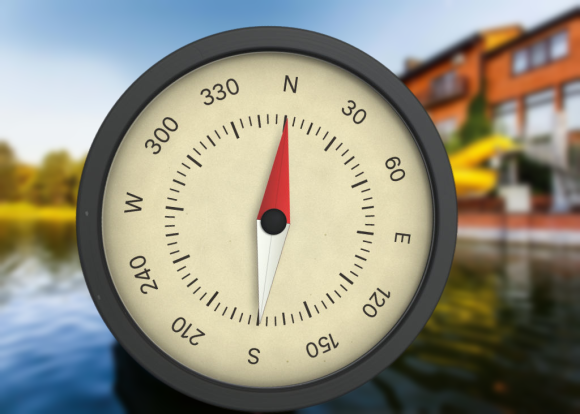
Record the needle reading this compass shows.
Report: 0 °
